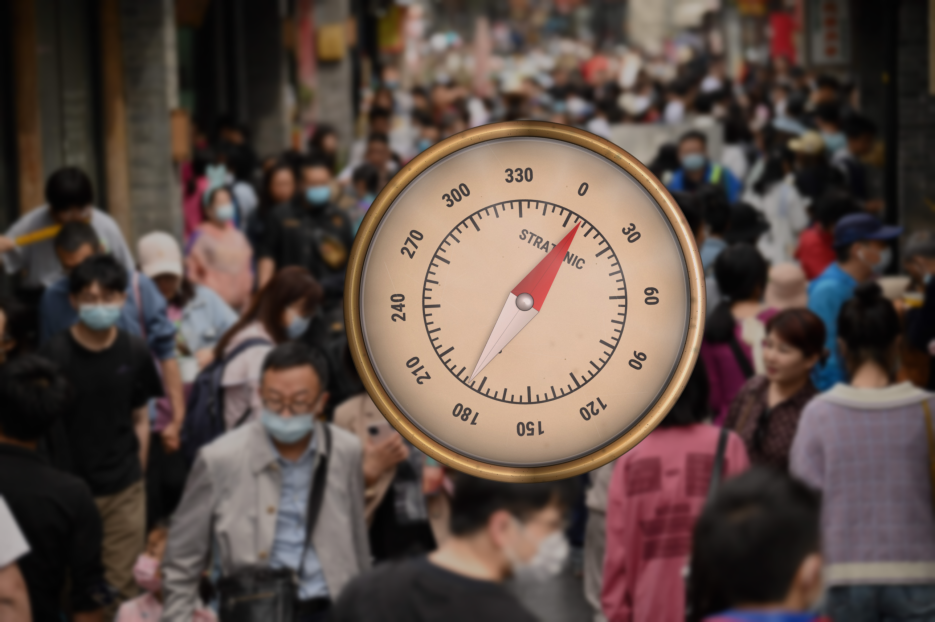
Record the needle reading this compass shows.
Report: 7.5 °
